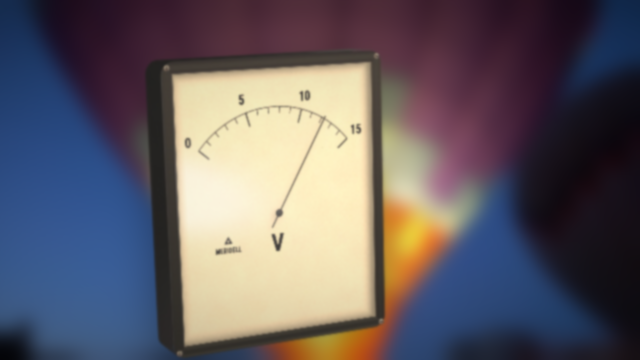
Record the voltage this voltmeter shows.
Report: 12 V
